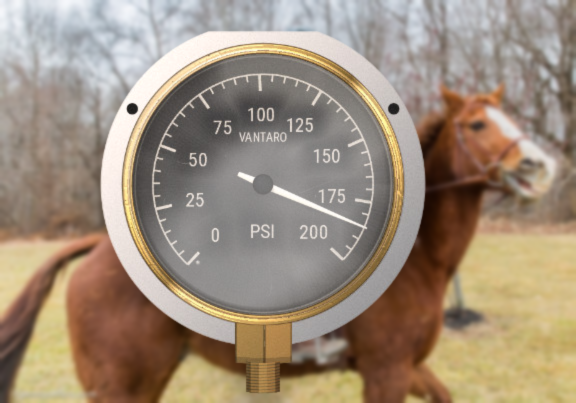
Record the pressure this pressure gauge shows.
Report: 185 psi
